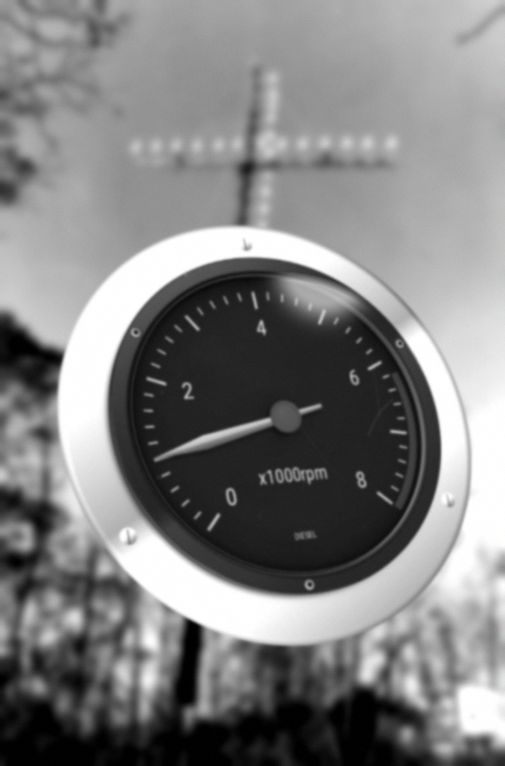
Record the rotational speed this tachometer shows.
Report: 1000 rpm
